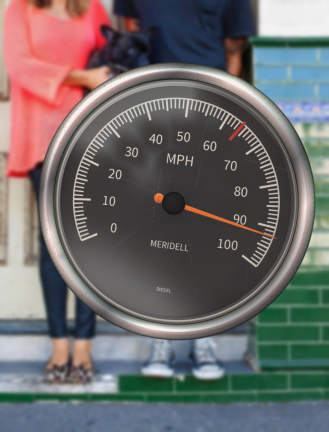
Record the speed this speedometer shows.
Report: 92 mph
